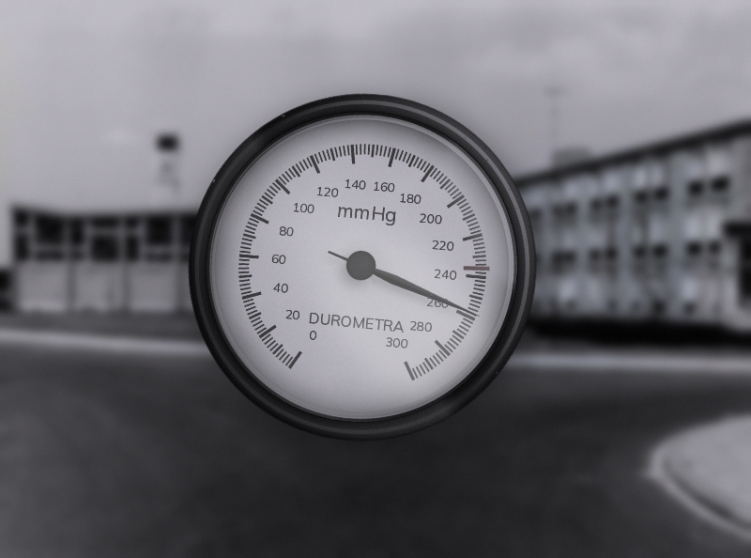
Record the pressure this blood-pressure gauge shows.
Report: 258 mmHg
